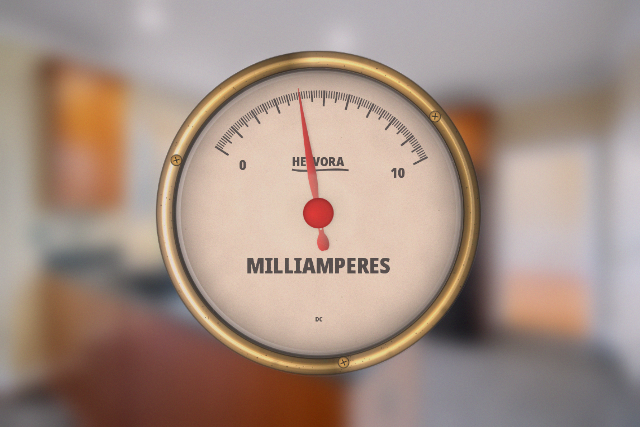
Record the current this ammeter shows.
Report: 4 mA
